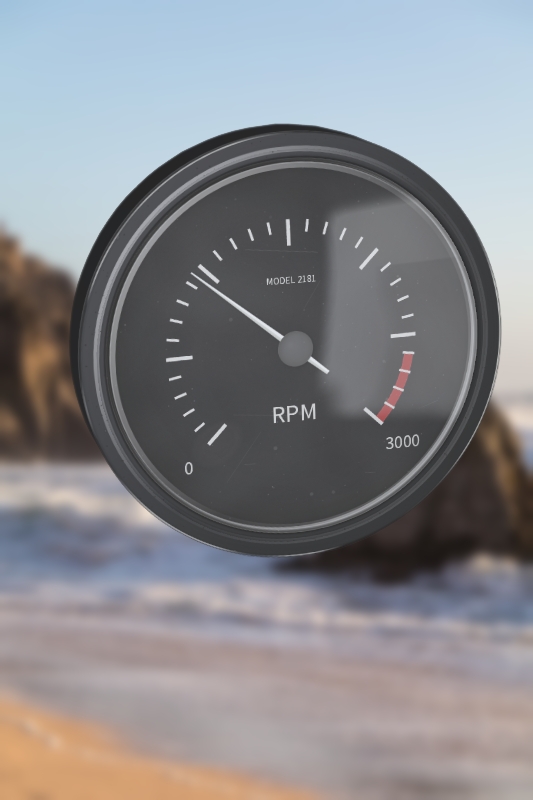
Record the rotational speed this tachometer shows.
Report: 950 rpm
